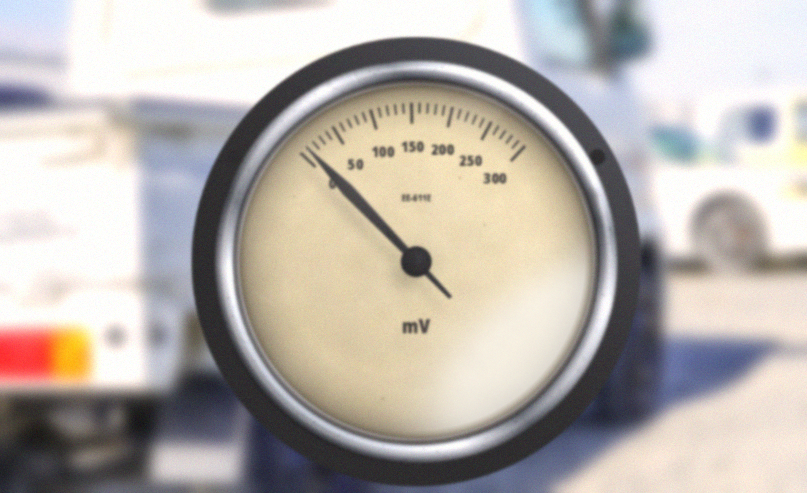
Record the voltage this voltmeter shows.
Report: 10 mV
